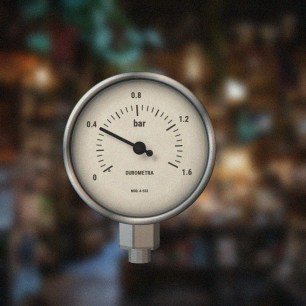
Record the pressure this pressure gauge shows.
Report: 0.4 bar
